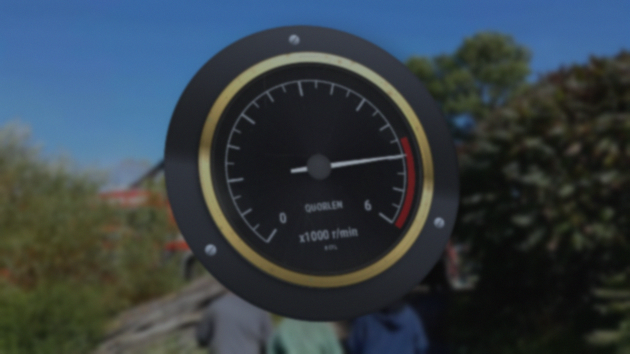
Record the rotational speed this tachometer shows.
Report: 5000 rpm
